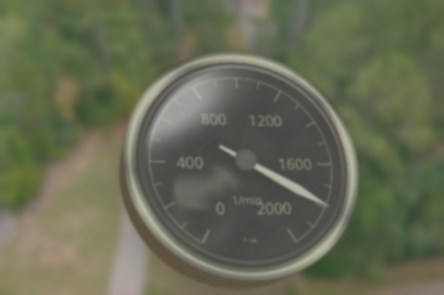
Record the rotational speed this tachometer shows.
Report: 1800 rpm
